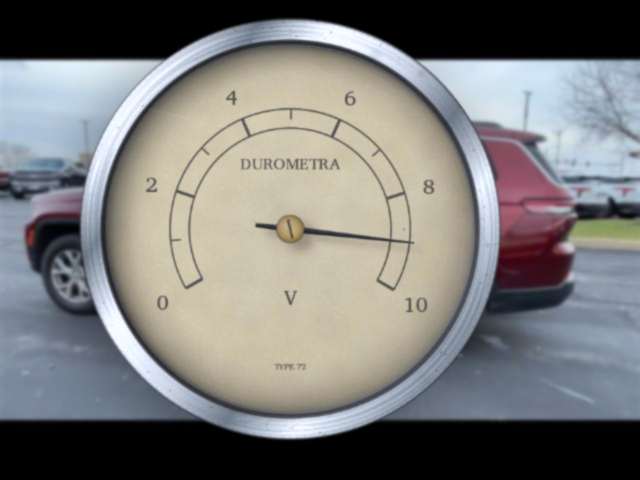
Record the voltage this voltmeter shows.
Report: 9 V
